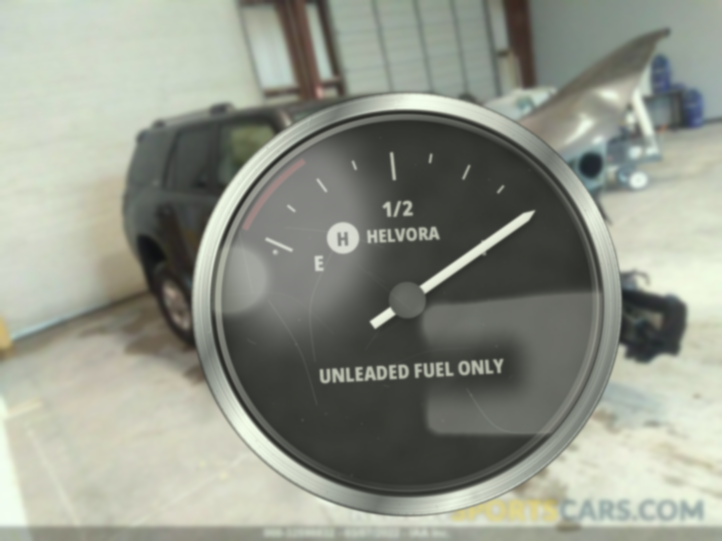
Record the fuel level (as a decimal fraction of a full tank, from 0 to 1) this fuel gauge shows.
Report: 1
